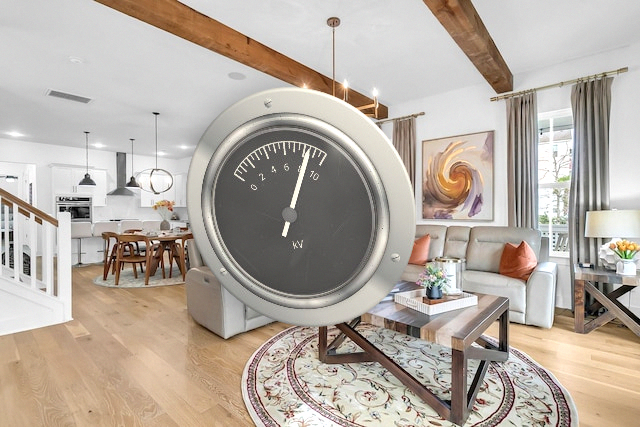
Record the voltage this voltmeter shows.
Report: 8.5 kV
